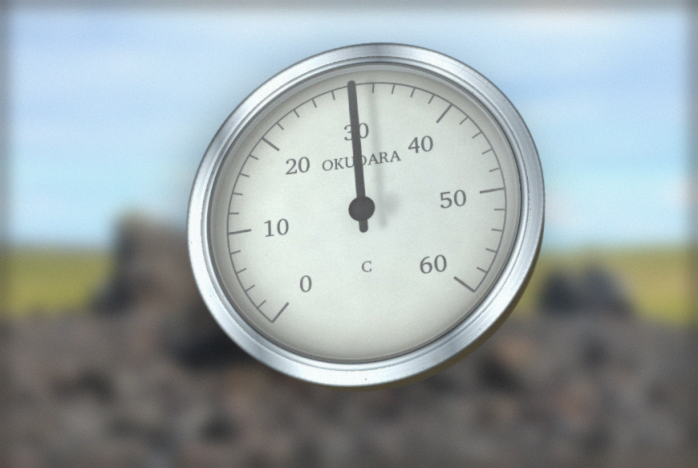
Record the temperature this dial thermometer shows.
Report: 30 °C
